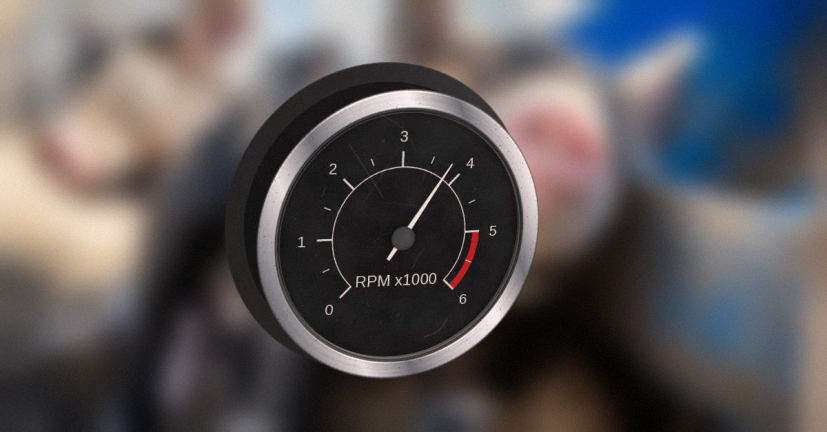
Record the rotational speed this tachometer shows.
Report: 3750 rpm
